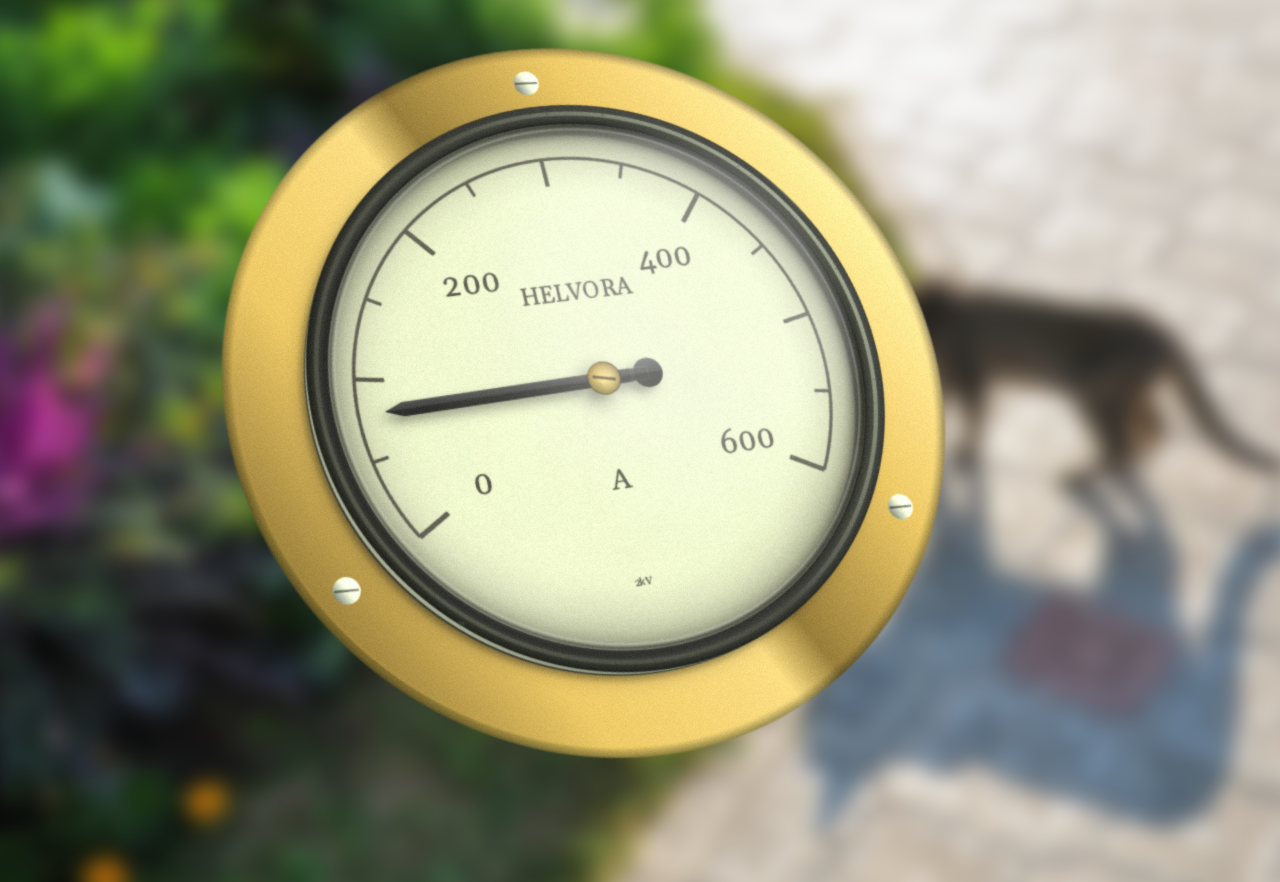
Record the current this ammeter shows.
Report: 75 A
